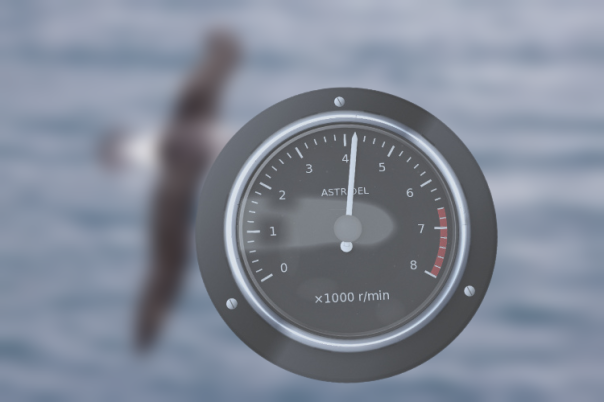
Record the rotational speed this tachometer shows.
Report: 4200 rpm
